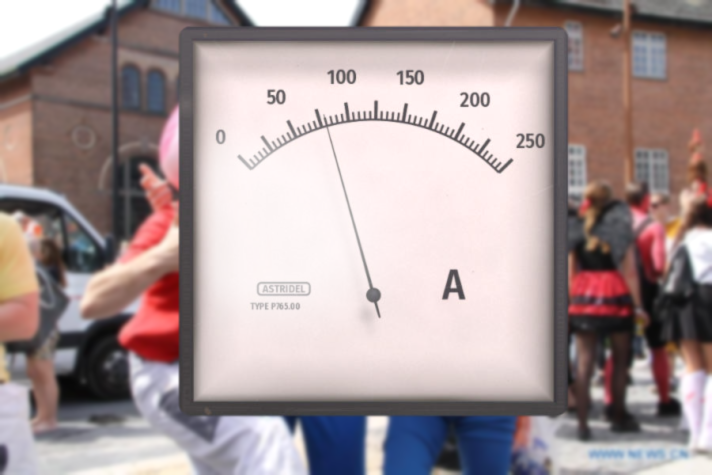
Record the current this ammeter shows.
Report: 80 A
